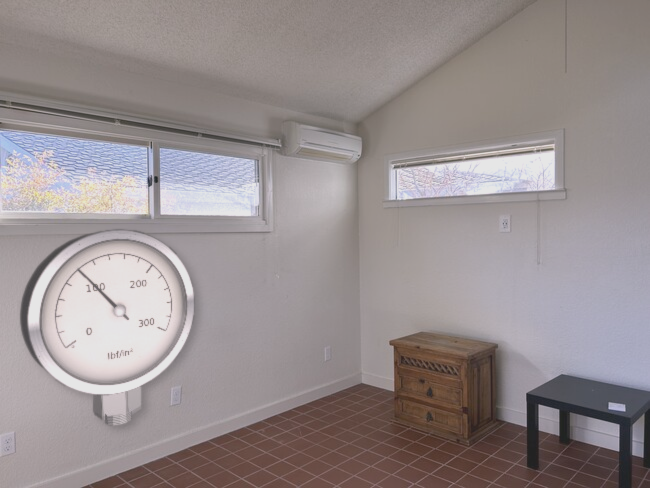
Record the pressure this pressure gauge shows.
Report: 100 psi
